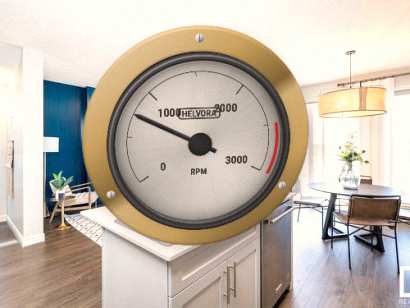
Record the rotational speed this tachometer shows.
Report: 750 rpm
